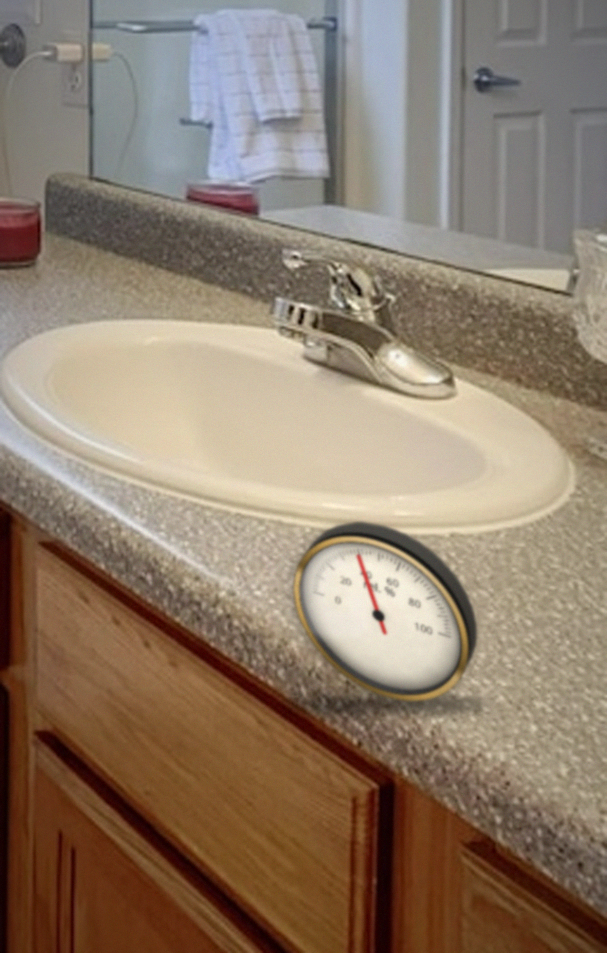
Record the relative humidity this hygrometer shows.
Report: 40 %
